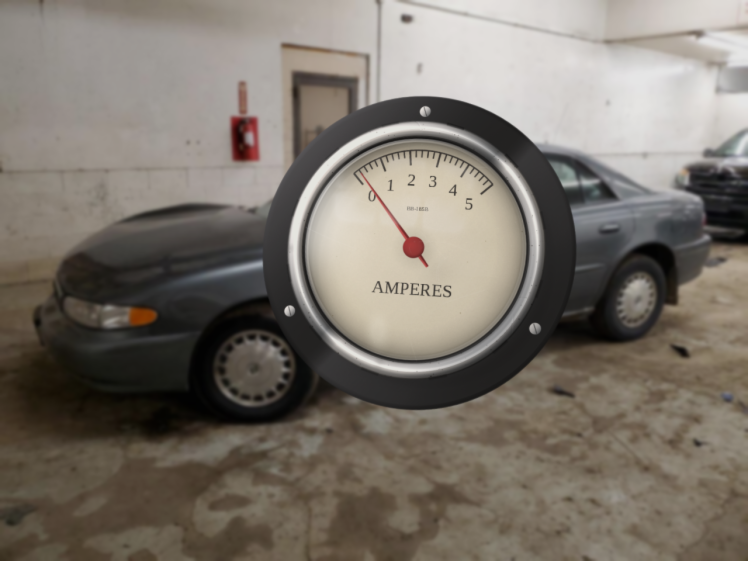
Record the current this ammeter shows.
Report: 0.2 A
